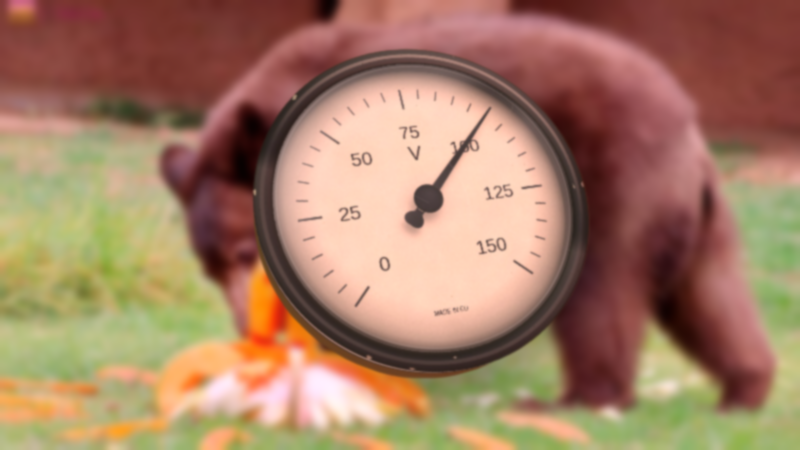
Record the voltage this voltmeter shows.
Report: 100 V
